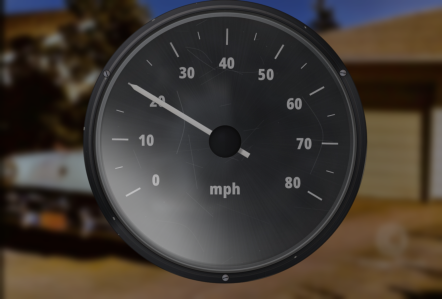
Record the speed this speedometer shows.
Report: 20 mph
